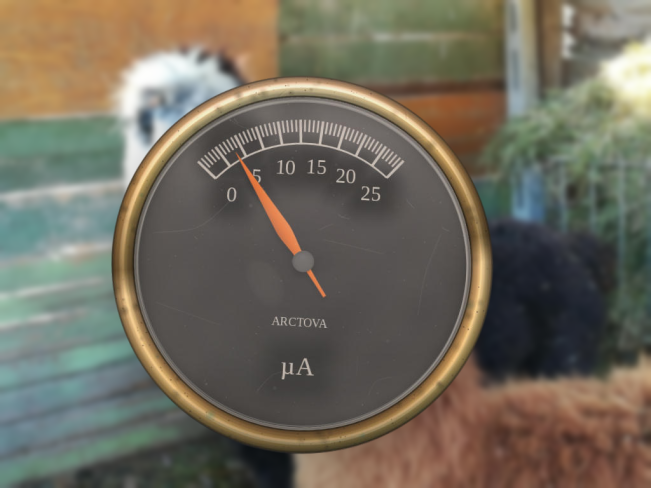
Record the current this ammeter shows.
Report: 4 µA
